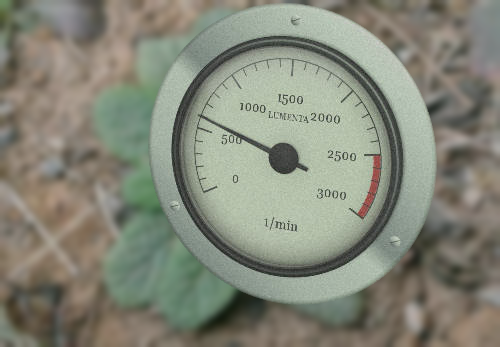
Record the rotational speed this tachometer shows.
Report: 600 rpm
